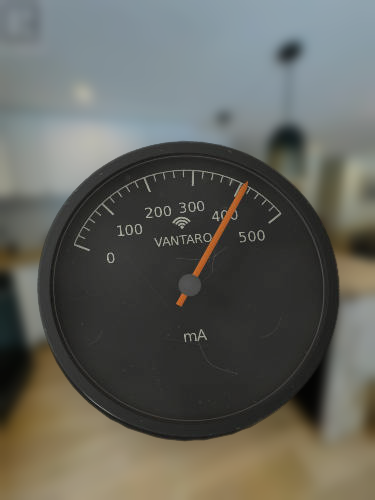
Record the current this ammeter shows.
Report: 410 mA
